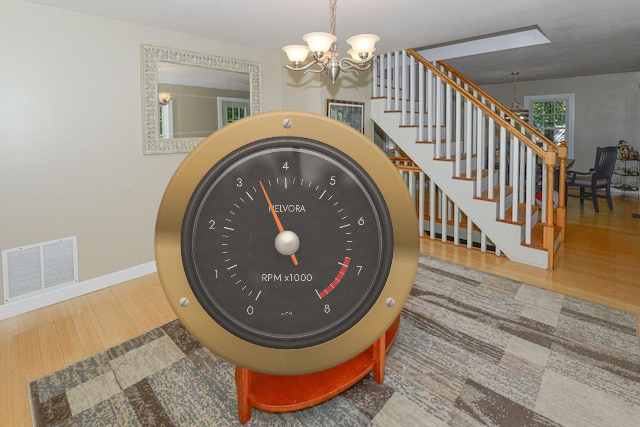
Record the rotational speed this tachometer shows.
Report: 3400 rpm
